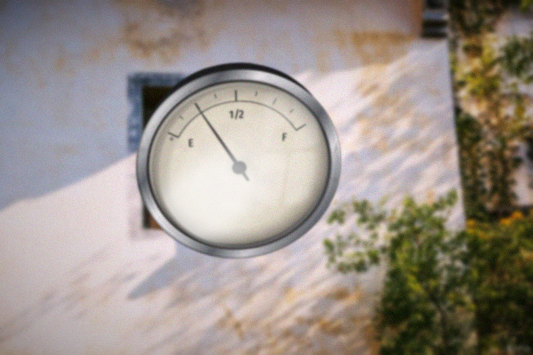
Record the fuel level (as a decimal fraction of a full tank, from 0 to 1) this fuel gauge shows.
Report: 0.25
